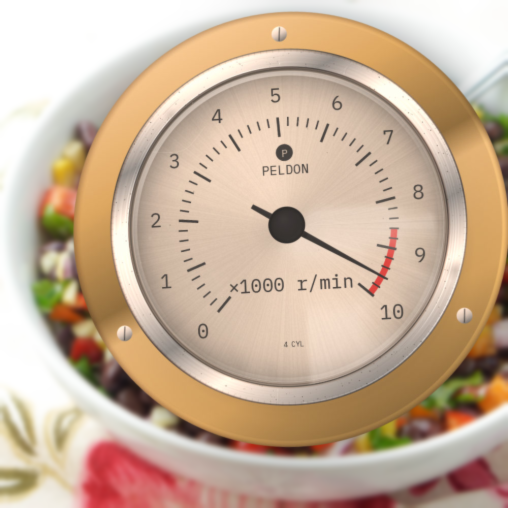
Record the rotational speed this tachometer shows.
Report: 9600 rpm
